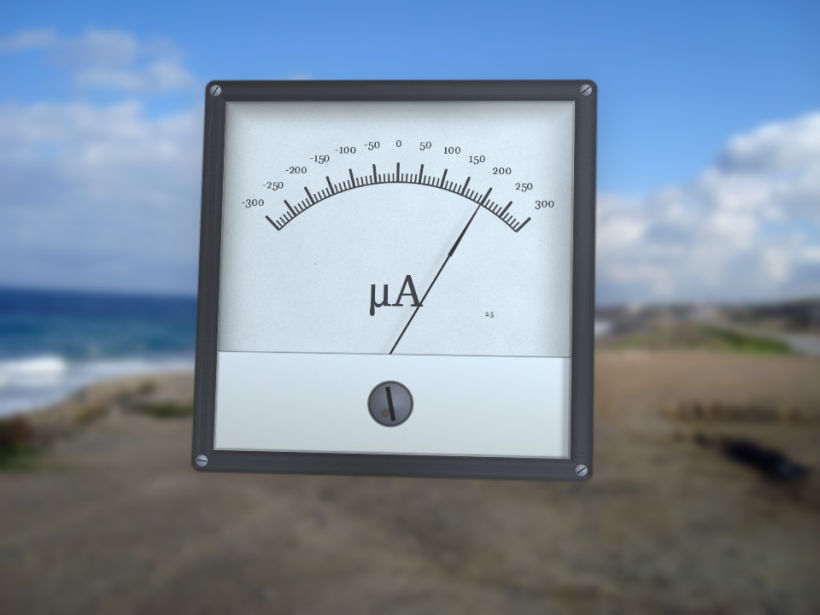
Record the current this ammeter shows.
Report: 200 µA
